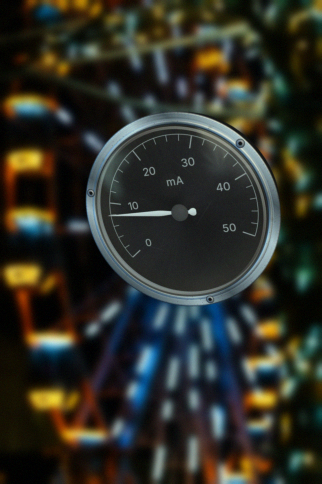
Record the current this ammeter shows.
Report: 8 mA
